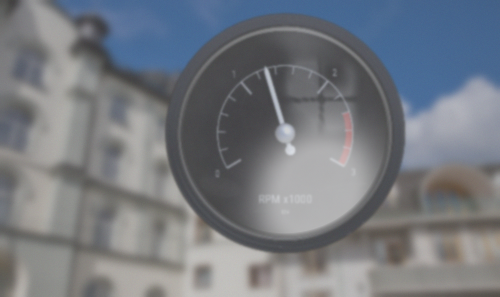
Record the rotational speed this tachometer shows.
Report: 1300 rpm
